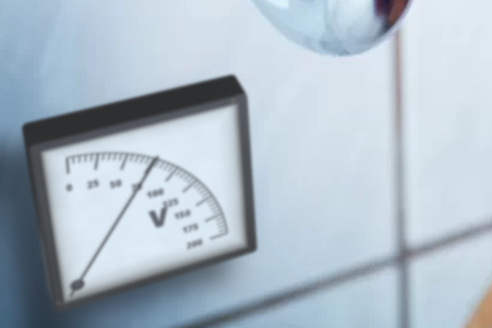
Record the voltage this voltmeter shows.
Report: 75 V
